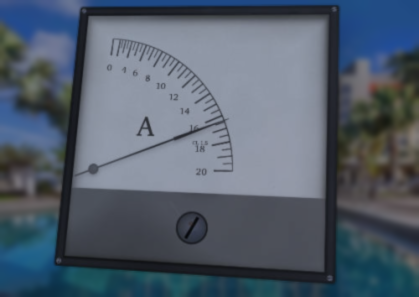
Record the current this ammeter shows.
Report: 16.5 A
